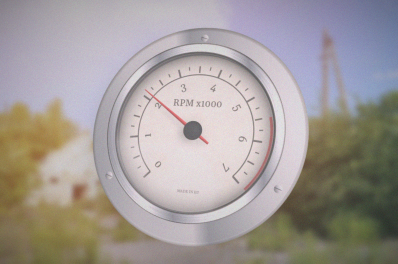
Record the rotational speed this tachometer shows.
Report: 2125 rpm
